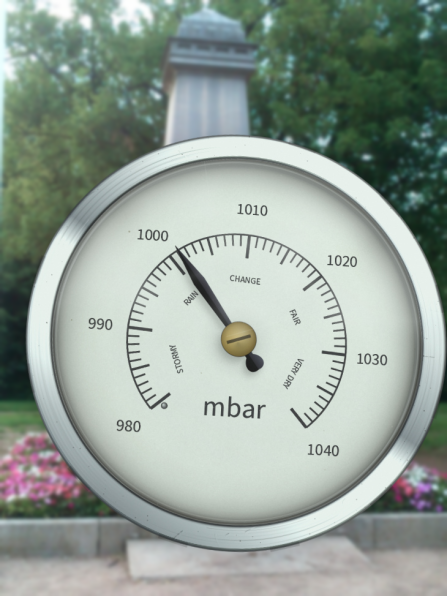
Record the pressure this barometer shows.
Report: 1001 mbar
